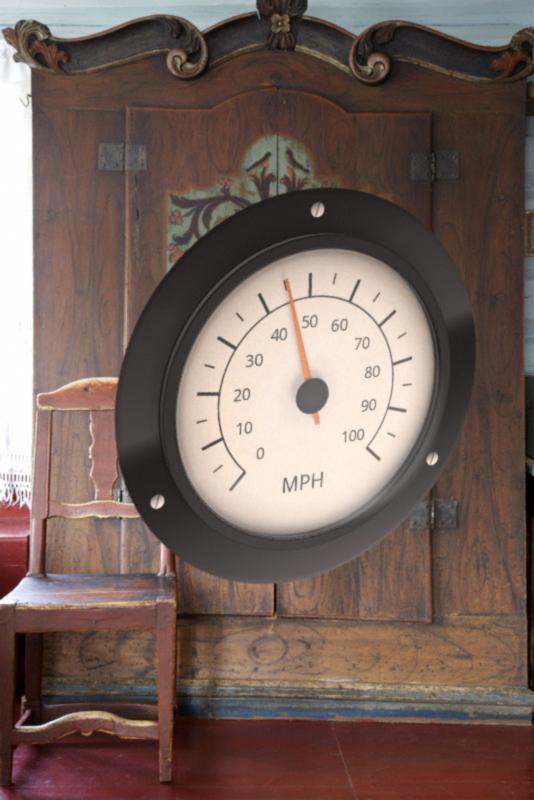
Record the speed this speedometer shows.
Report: 45 mph
